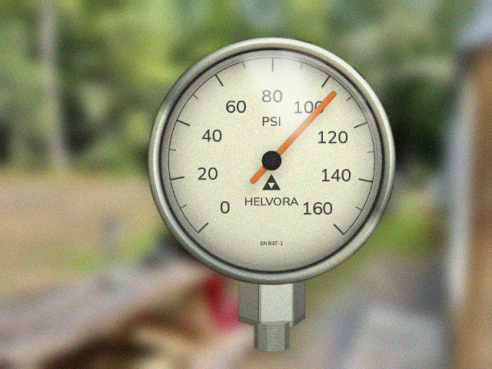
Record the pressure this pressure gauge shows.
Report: 105 psi
